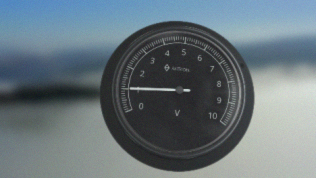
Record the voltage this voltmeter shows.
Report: 1 V
